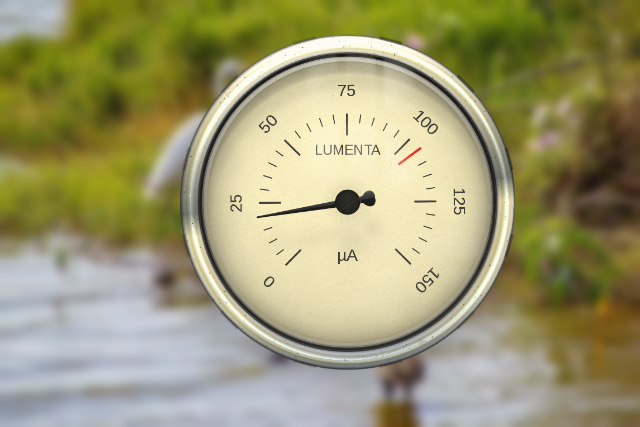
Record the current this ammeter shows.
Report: 20 µA
